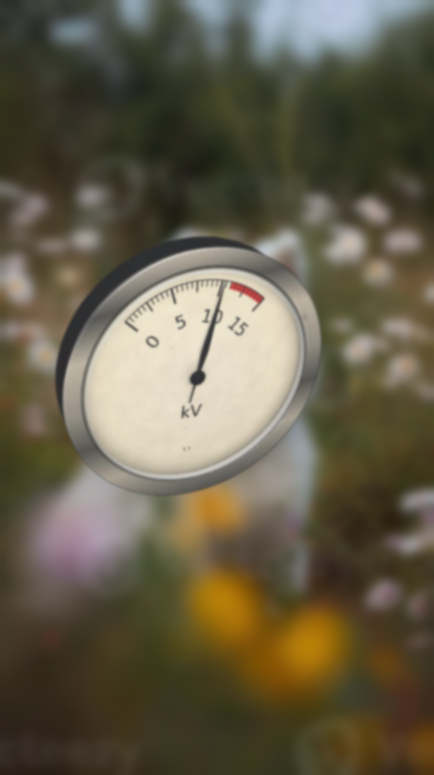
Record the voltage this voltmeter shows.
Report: 10 kV
